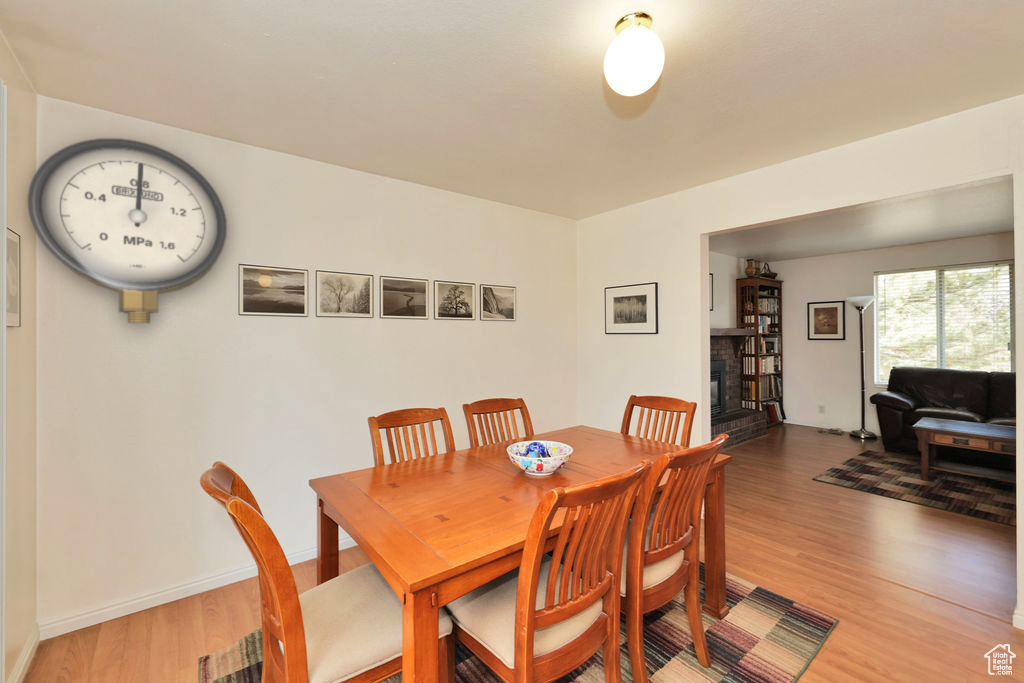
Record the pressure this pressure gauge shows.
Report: 0.8 MPa
